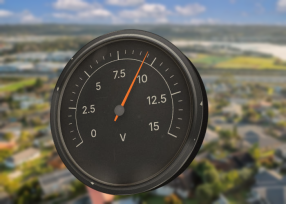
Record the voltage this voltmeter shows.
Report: 9.5 V
